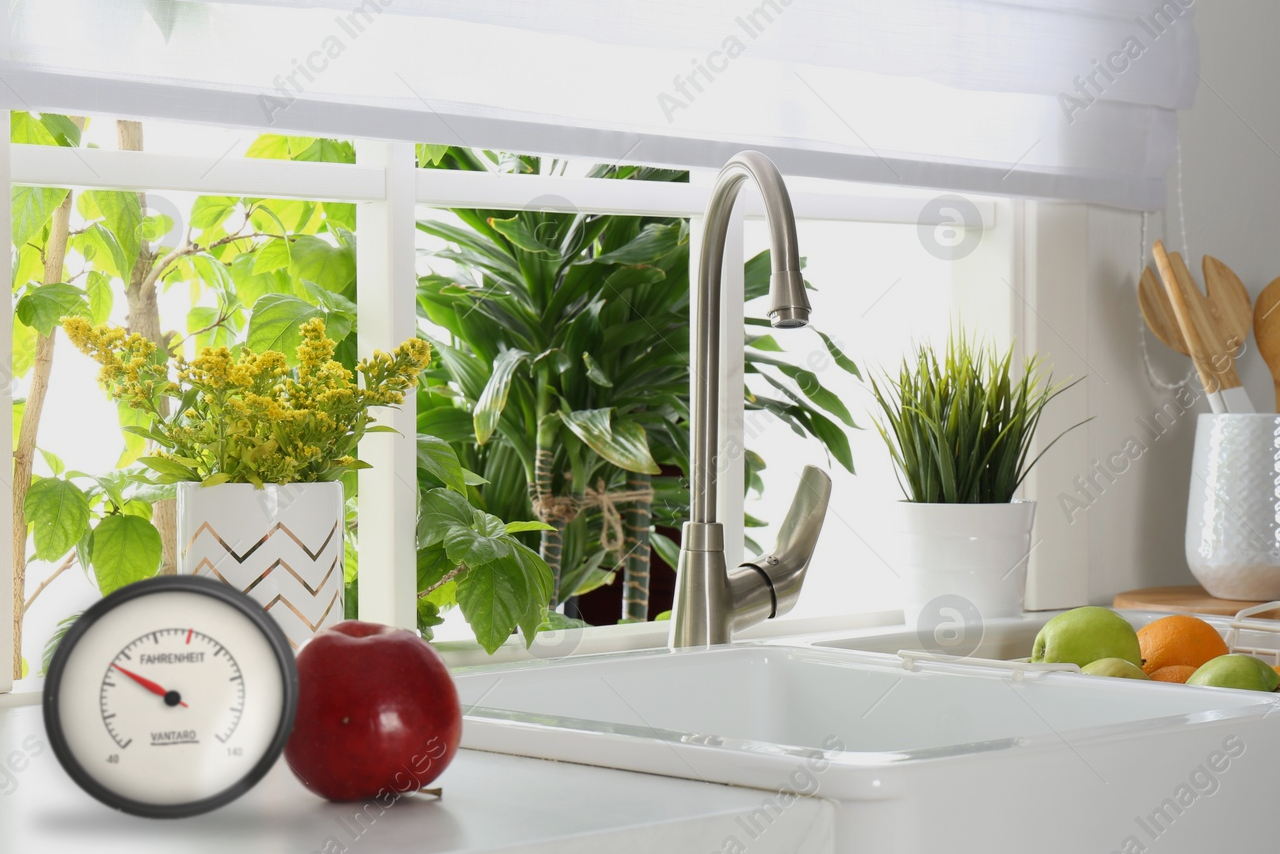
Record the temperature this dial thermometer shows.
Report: 12 °F
